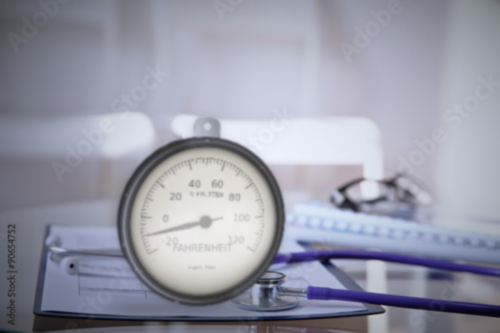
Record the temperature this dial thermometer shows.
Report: -10 °F
